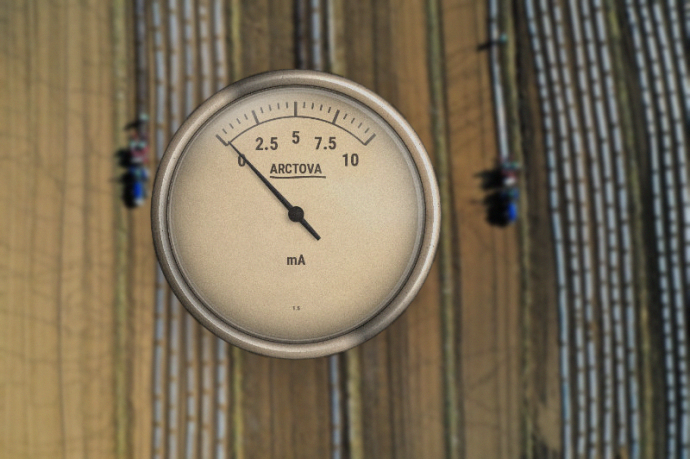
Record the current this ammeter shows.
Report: 0.25 mA
